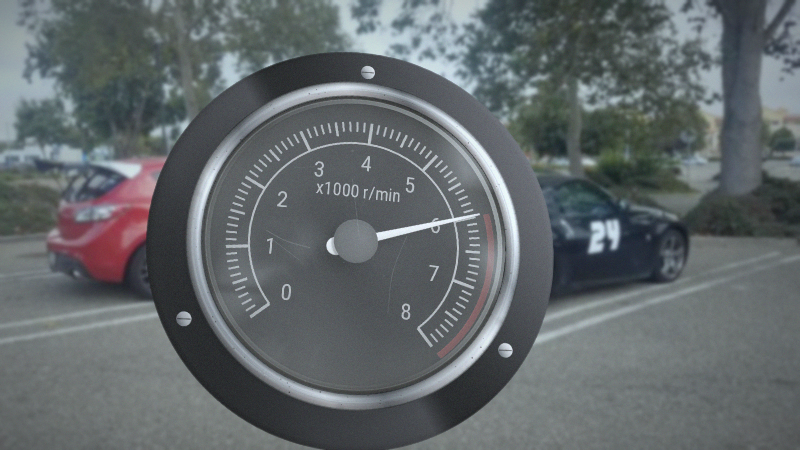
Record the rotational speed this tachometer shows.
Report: 6000 rpm
